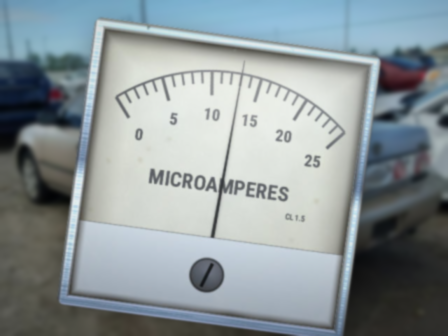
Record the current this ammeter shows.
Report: 13 µA
